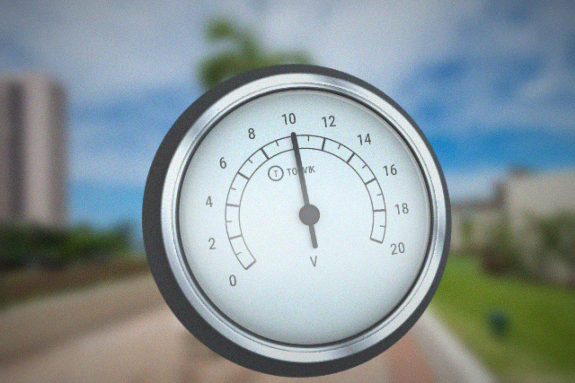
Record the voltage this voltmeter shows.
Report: 10 V
